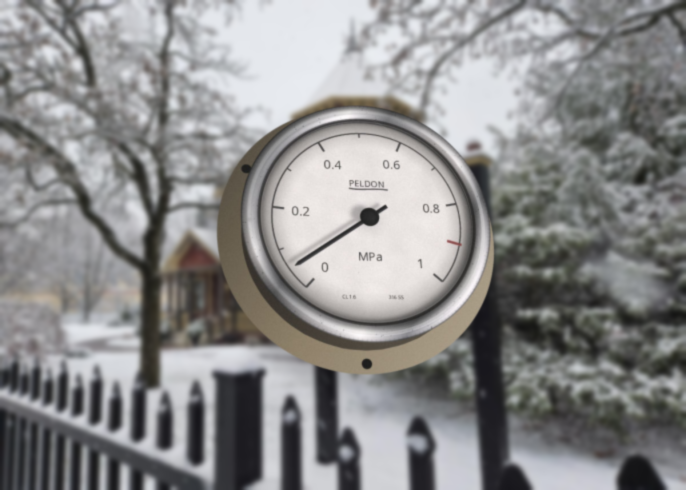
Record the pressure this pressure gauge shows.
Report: 0.05 MPa
